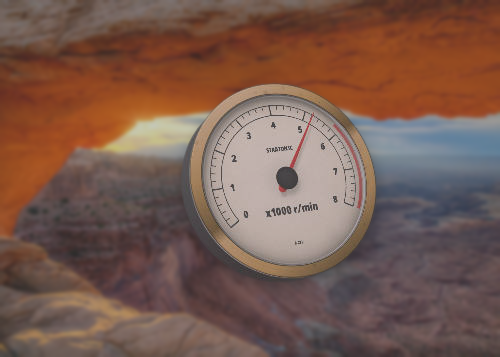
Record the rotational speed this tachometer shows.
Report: 5200 rpm
